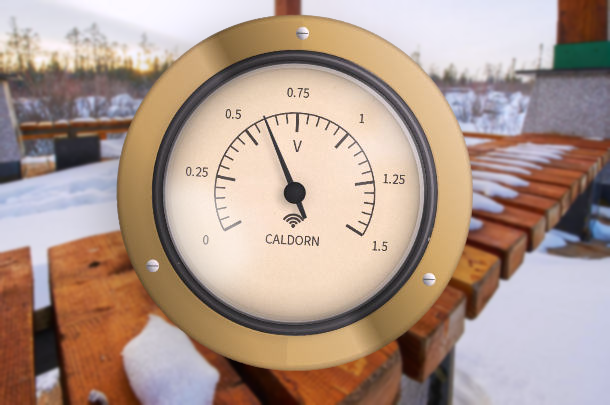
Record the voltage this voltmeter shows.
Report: 0.6 V
